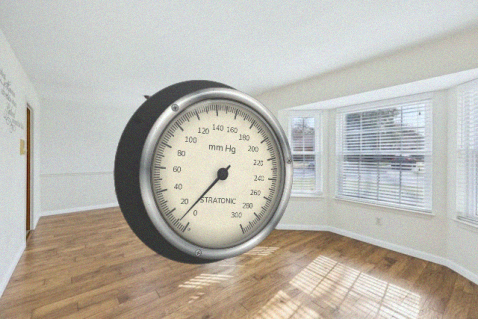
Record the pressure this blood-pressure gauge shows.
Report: 10 mmHg
